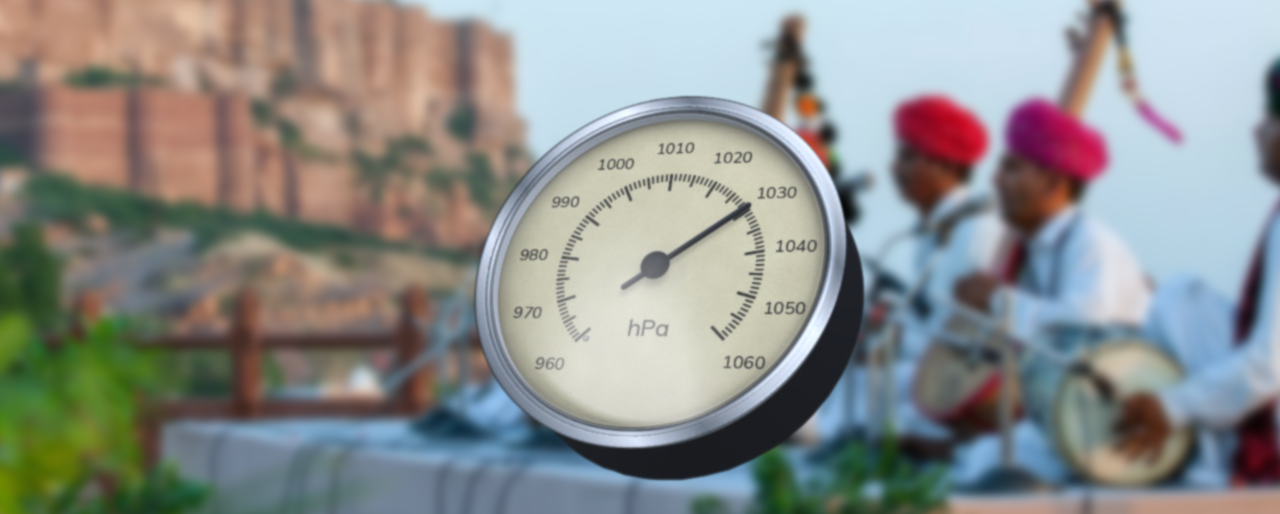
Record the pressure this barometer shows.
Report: 1030 hPa
